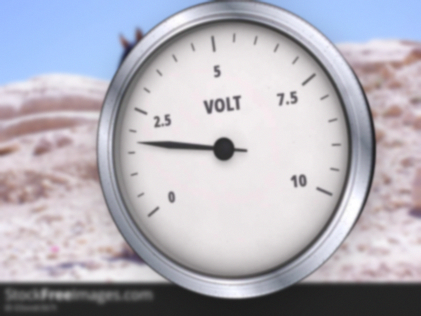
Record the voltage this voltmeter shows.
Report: 1.75 V
